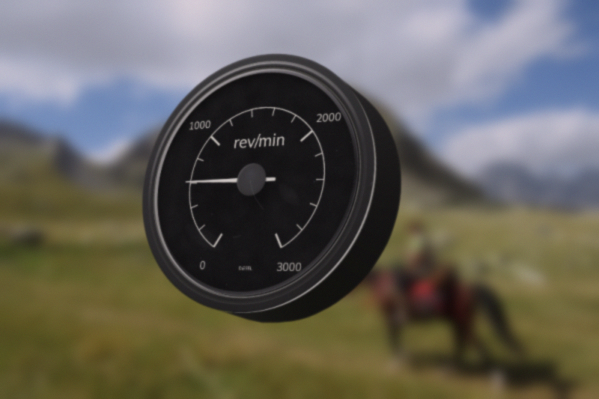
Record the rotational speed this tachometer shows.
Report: 600 rpm
